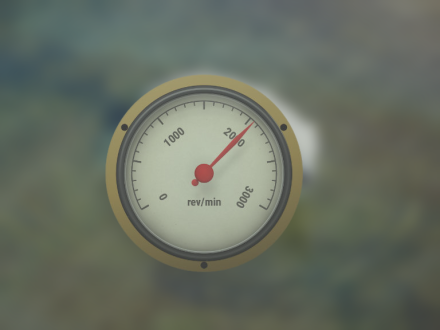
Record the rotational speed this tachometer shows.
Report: 2050 rpm
